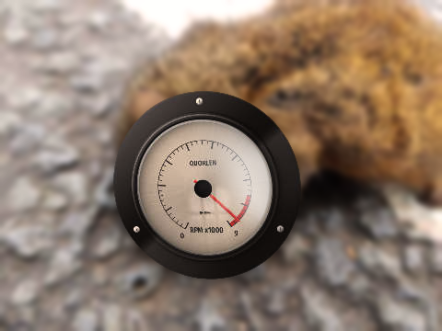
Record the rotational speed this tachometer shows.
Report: 8600 rpm
